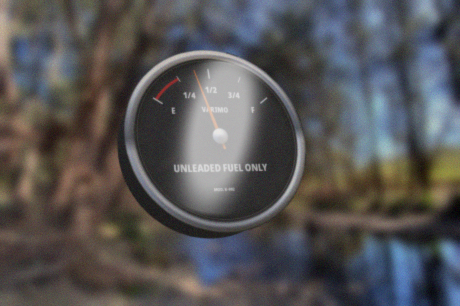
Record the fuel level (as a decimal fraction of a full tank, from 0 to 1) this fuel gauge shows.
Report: 0.375
